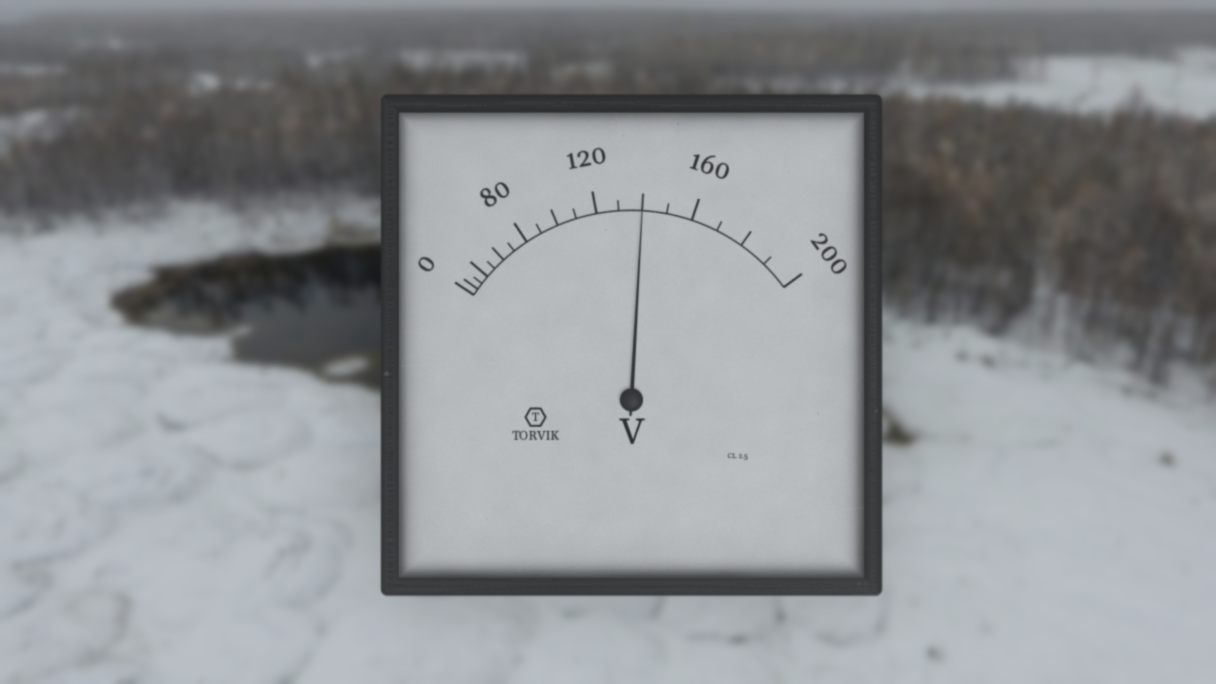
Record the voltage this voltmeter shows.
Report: 140 V
